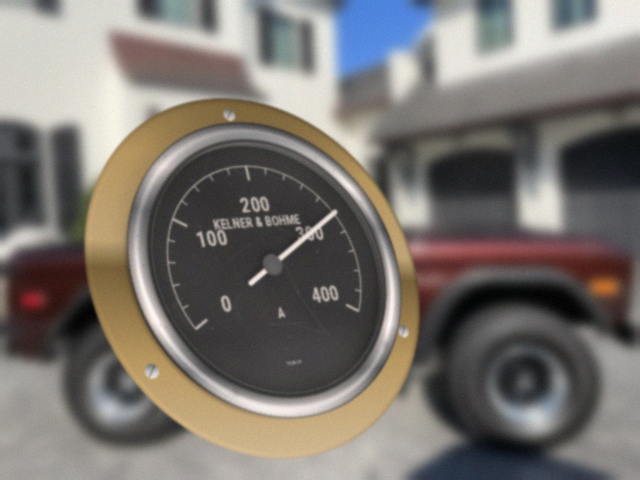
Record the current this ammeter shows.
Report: 300 A
